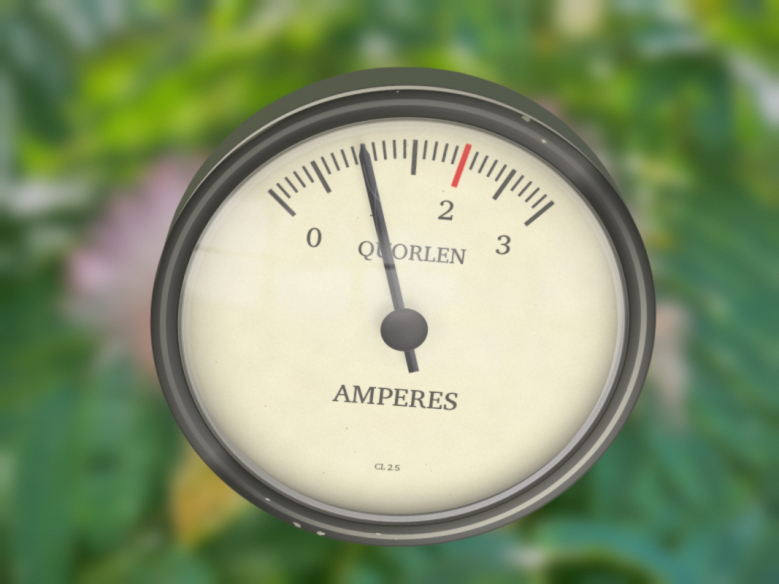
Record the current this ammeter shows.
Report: 1 A
